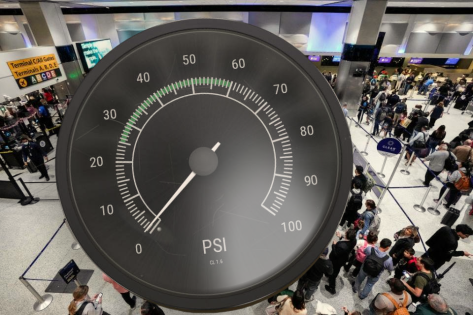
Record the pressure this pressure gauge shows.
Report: 1 psi
